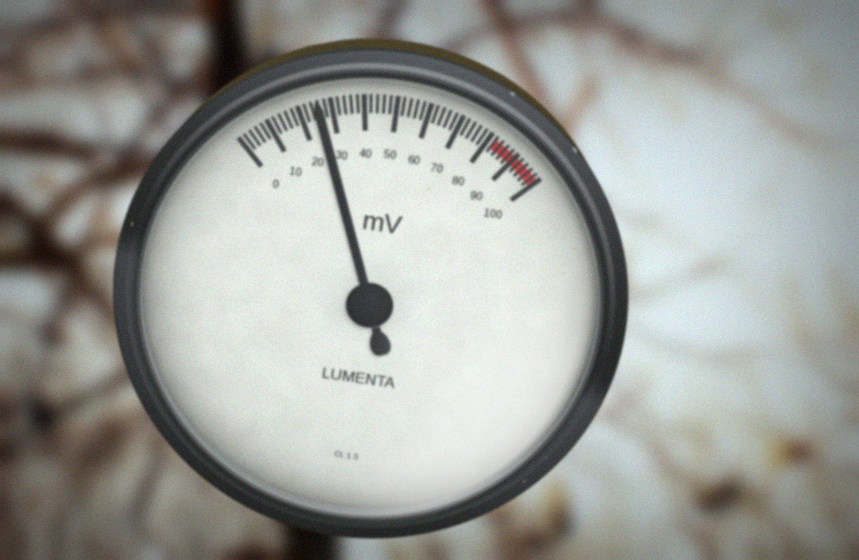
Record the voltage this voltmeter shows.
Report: 26 mV
